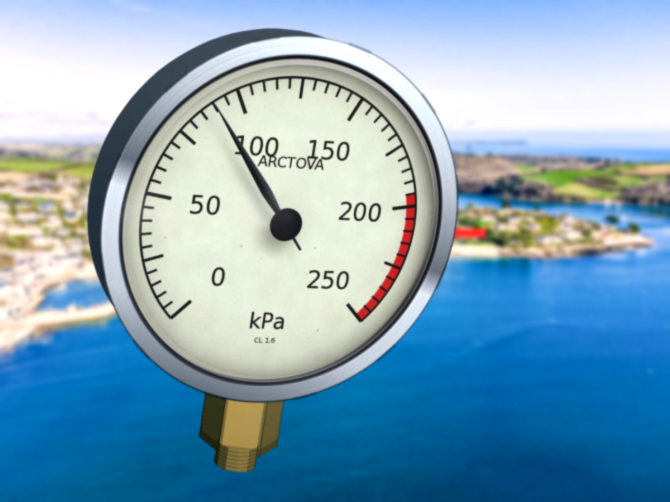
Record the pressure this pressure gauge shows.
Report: 90 kPa
